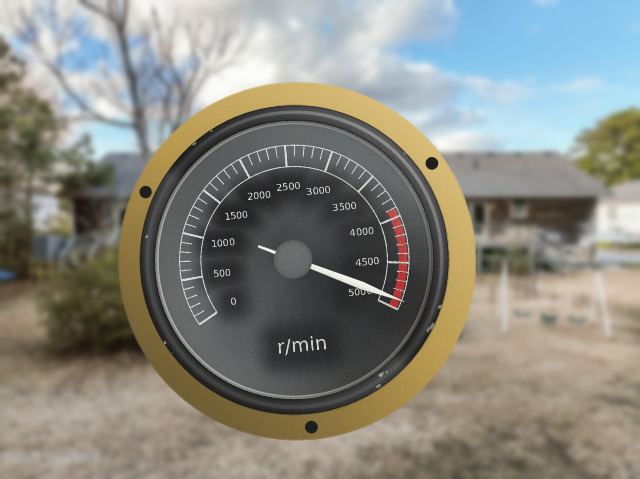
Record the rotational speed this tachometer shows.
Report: 4900 rpm
